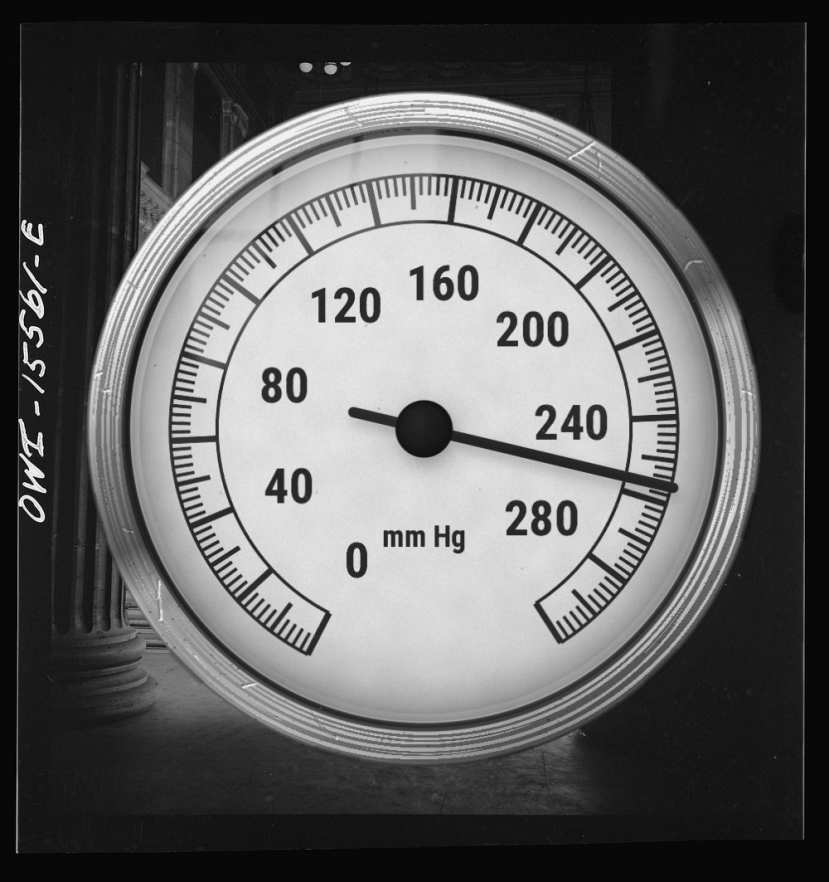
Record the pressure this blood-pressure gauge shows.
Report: 256 mmHg
